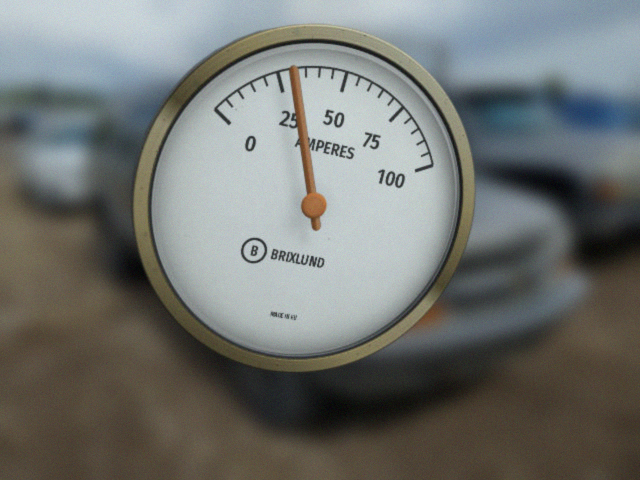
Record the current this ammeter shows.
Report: 30 A
